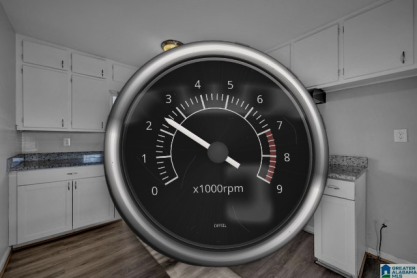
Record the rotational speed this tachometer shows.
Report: 2400 rpm
